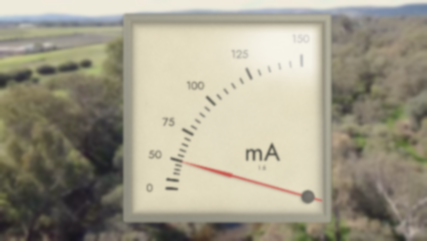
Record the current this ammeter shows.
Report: 50 mA
